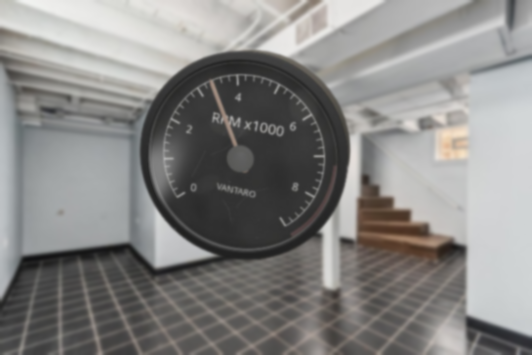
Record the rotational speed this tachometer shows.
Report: 3400 rpm
